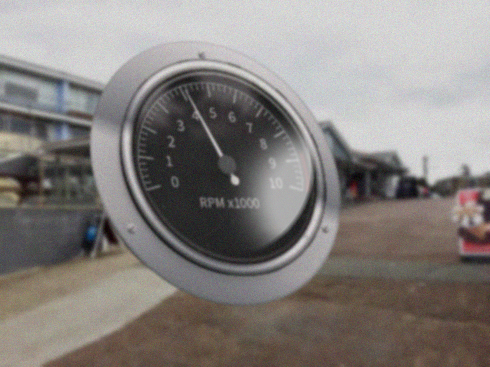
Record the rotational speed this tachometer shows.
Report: 4000 rpm
